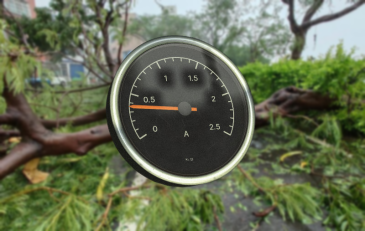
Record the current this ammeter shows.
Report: 0.35 A
